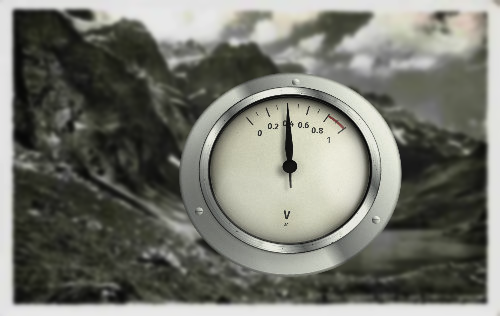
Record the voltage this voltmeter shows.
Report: 0.4 V
